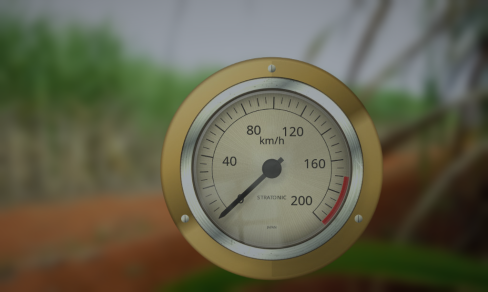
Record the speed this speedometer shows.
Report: 0 km/h
